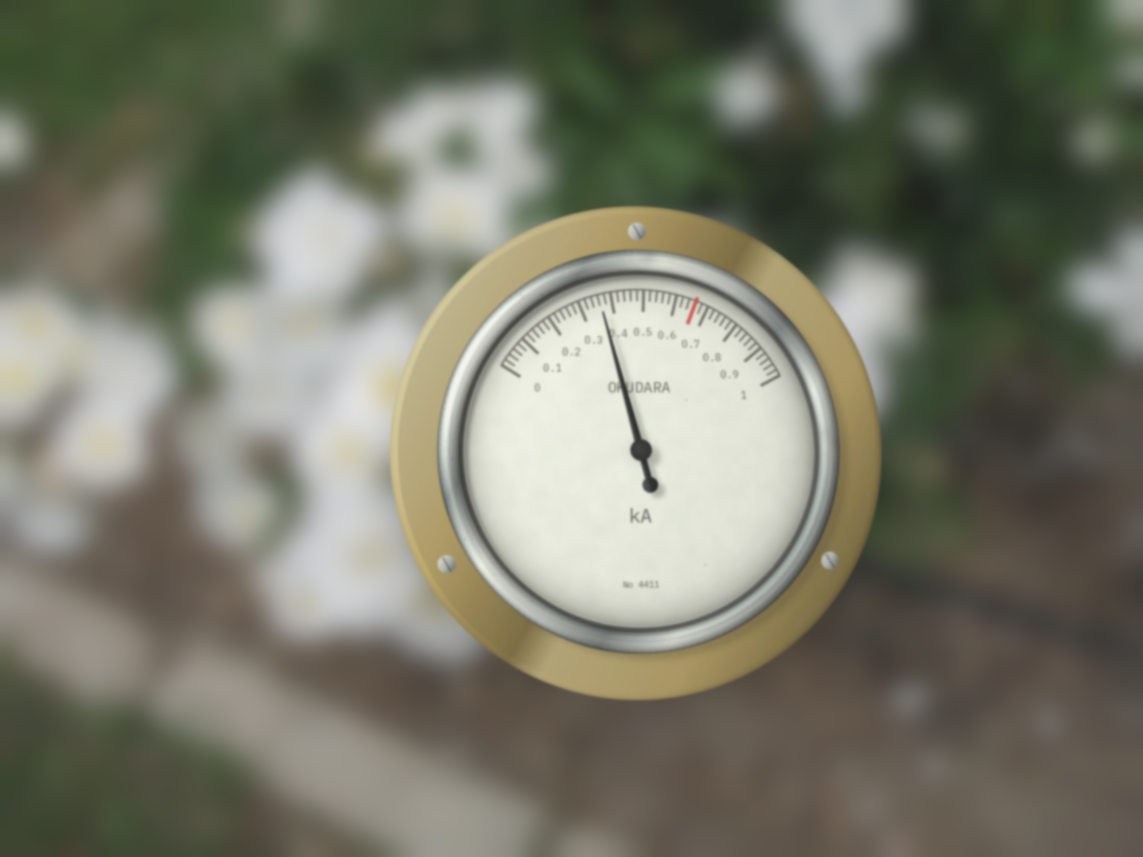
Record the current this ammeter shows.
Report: 0.36 kA
